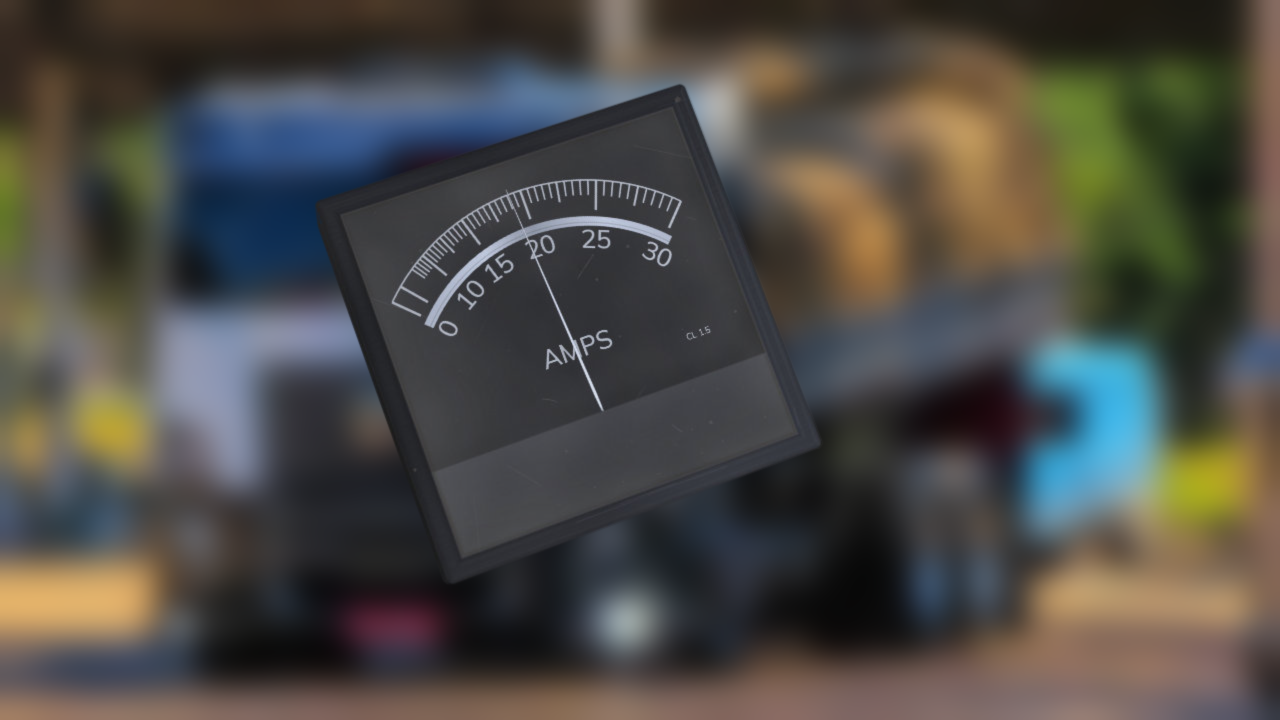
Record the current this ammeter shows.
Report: 19 A
